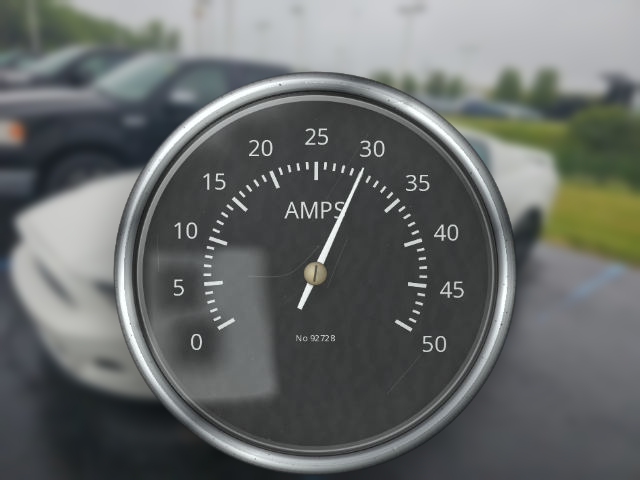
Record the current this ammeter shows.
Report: 30 A
